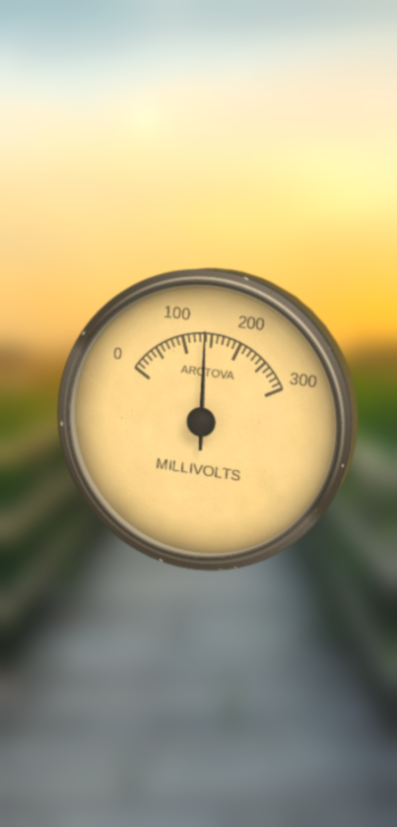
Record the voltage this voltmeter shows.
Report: 140 mV
